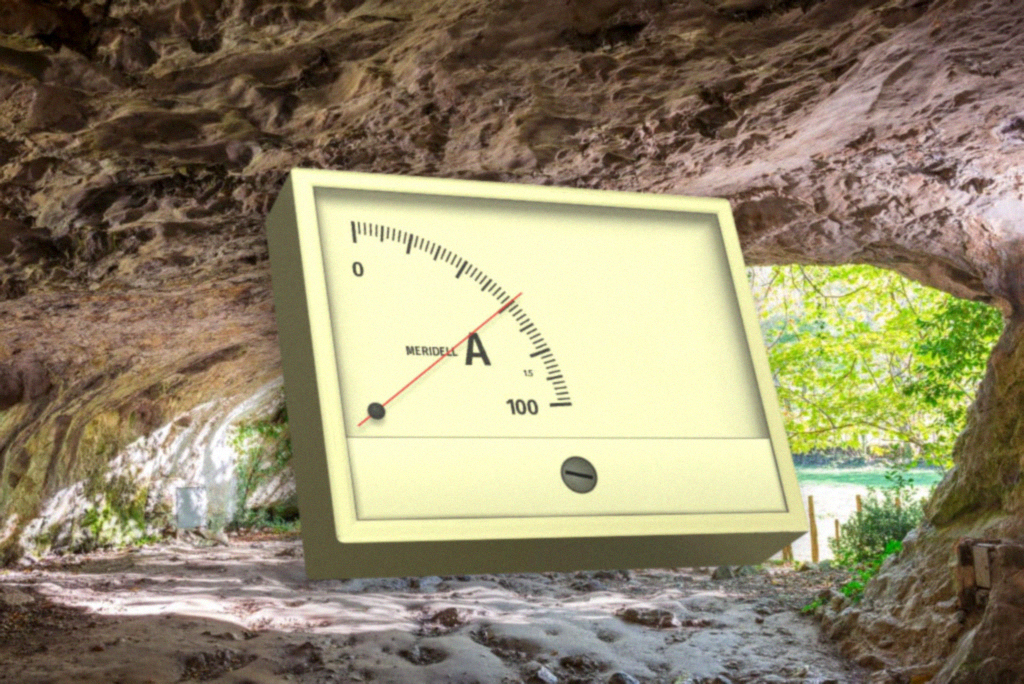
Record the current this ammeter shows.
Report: 60 A
